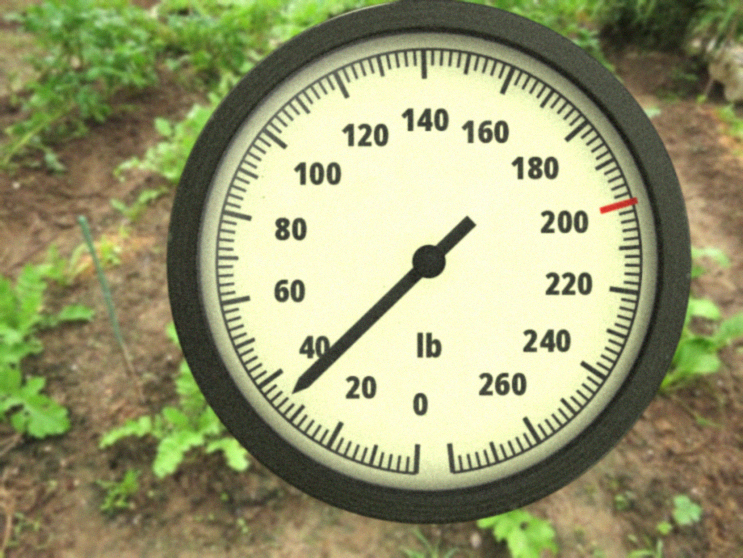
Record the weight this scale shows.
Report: 34 lb
